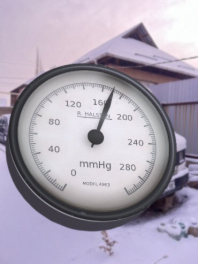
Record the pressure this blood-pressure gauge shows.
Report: 170 mmHg
